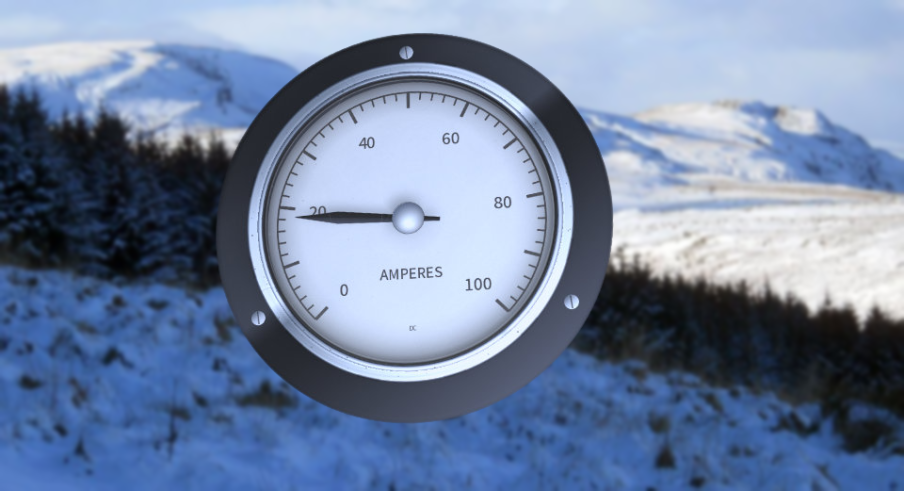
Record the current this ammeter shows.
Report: 18 A
